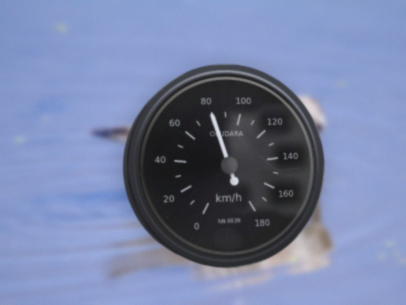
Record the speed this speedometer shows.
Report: 80 km/h
